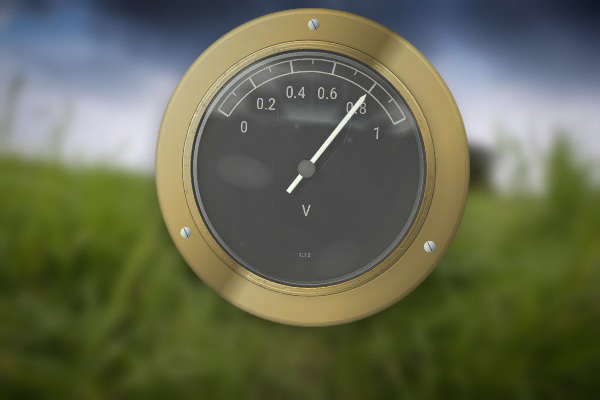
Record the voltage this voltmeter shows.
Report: 0.8 V
